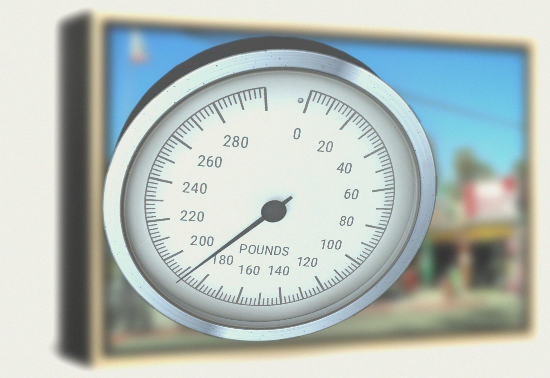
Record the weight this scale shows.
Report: 190 lb
